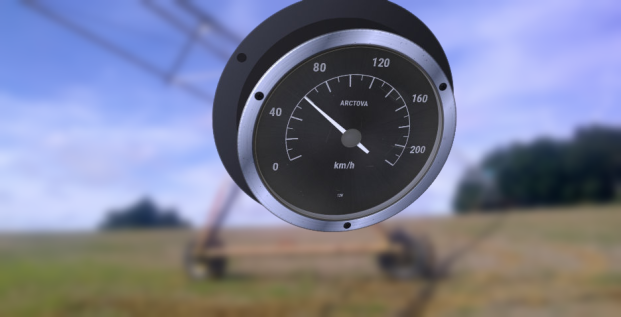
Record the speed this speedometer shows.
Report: 60 km/h
